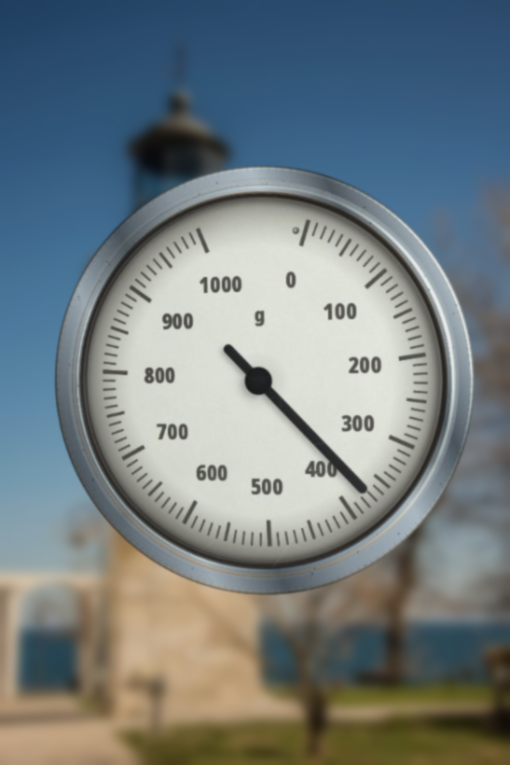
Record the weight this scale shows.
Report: 370 g
